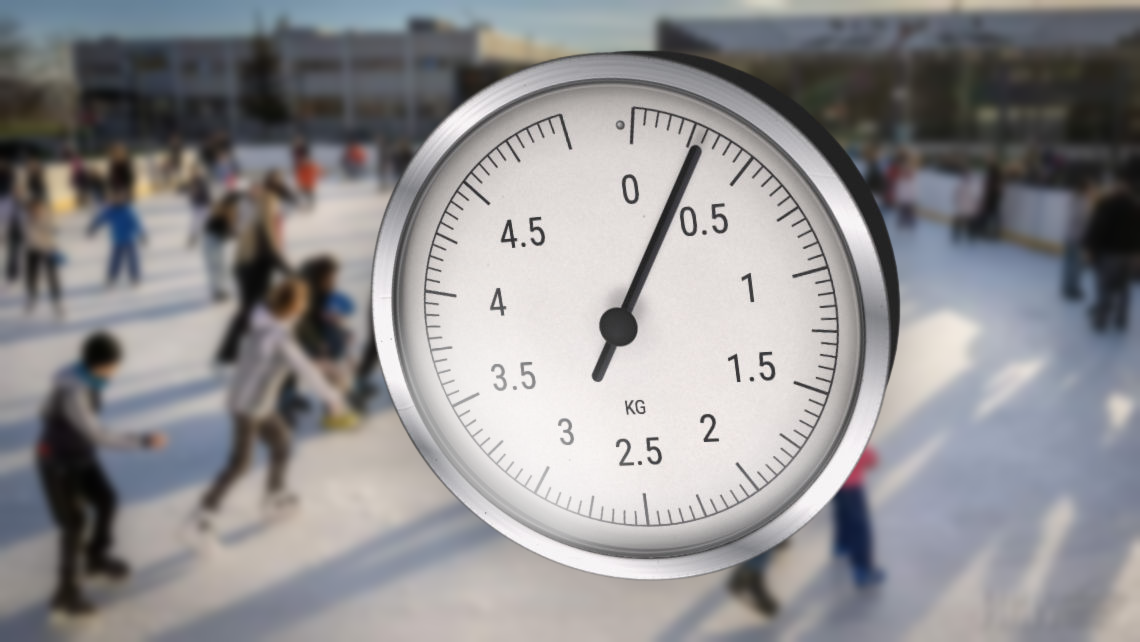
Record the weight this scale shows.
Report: 0.3 kg
